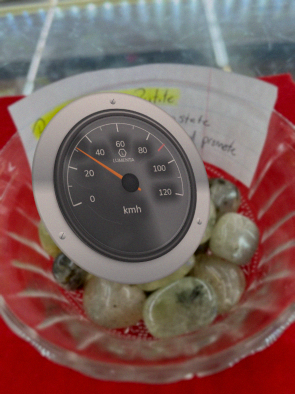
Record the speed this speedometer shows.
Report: 30 km/h
